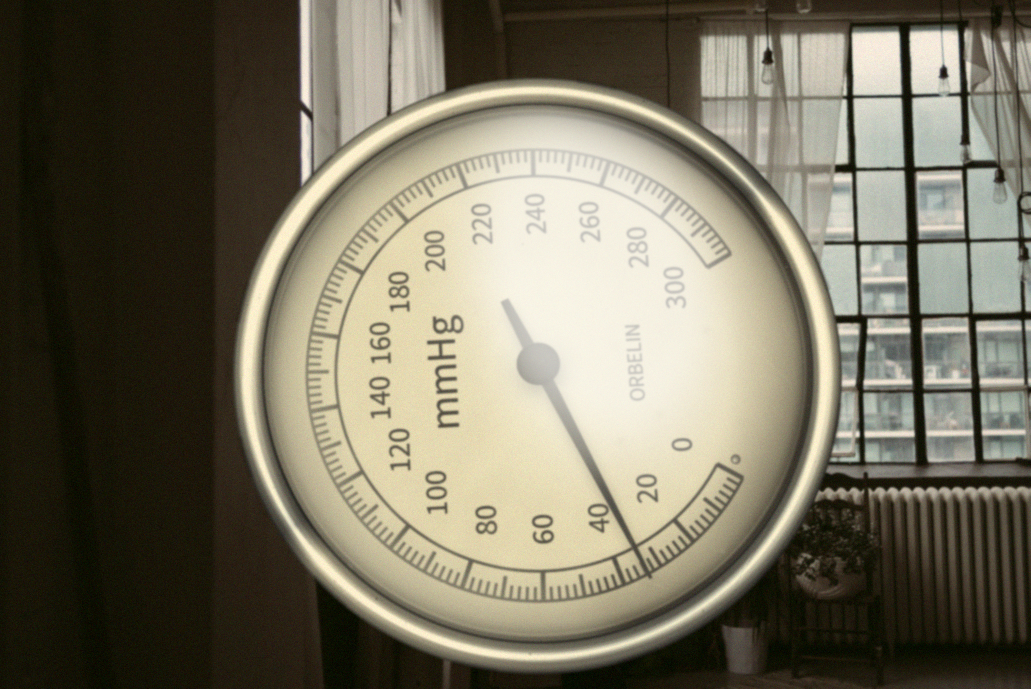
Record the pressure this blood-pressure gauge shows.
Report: 34 mmHg
